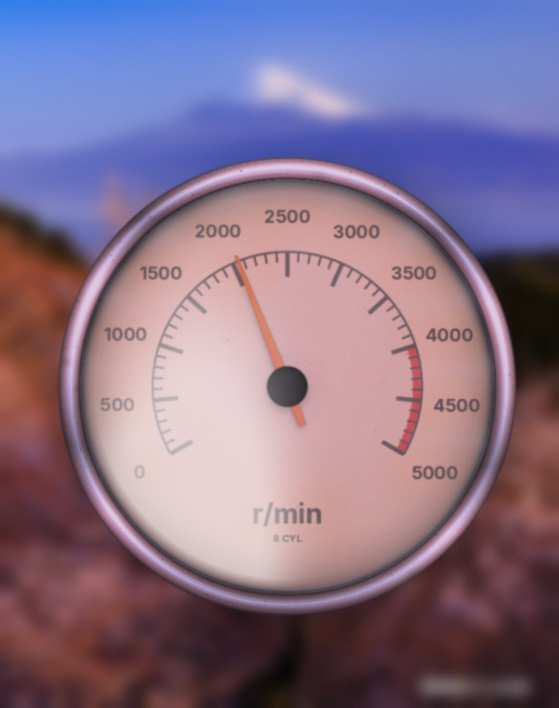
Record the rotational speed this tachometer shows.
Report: 2050 rpm
